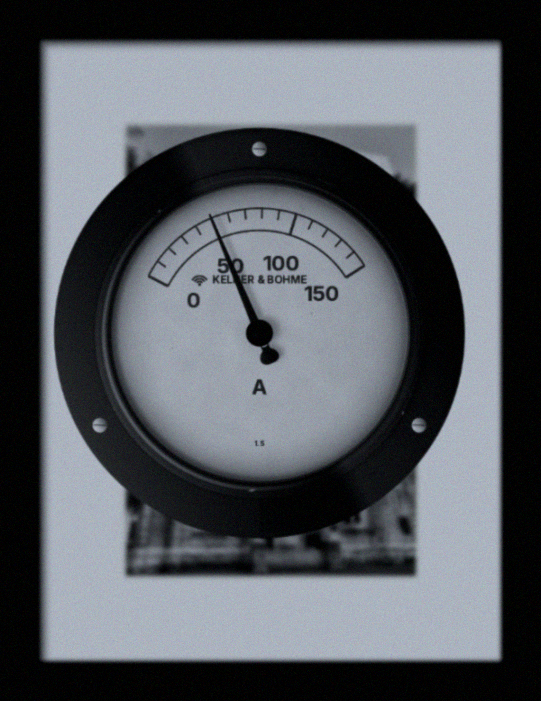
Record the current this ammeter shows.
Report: 50 A
